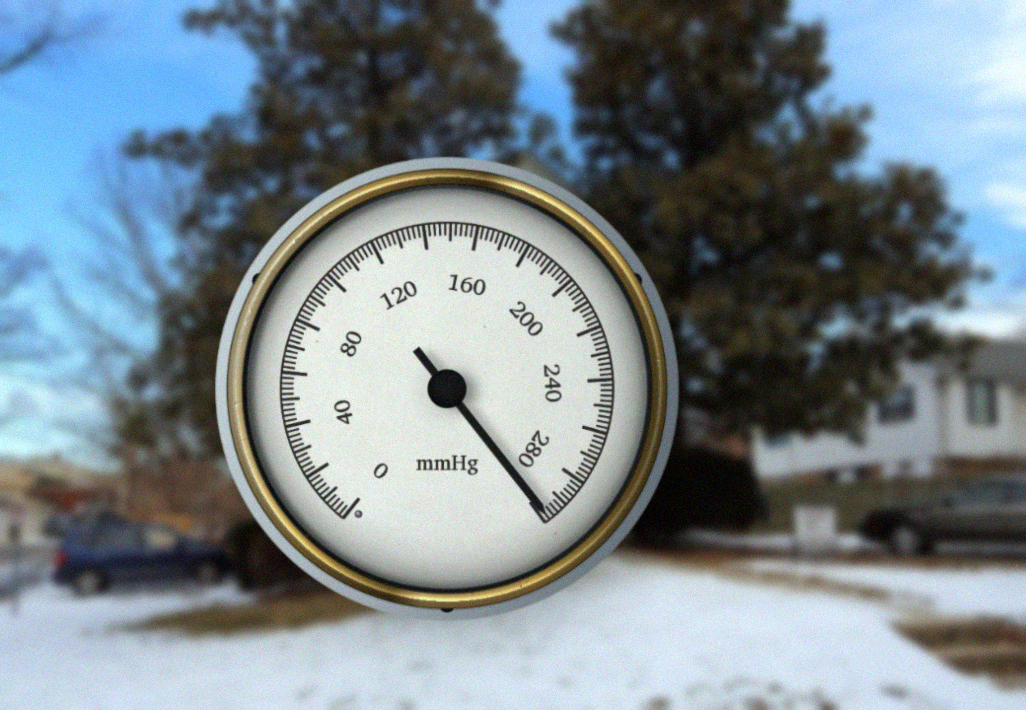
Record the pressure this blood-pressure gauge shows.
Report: 298 mmHg
